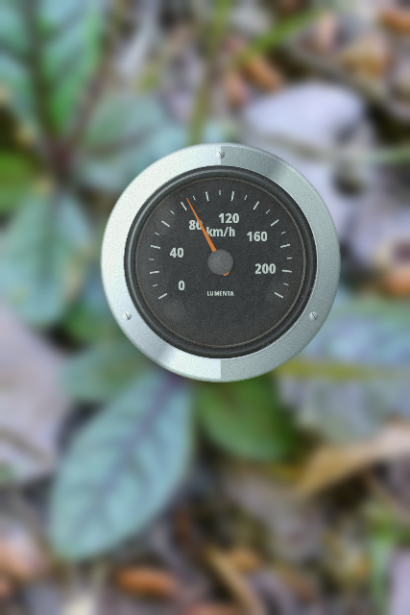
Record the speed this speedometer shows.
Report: 85 km/h
